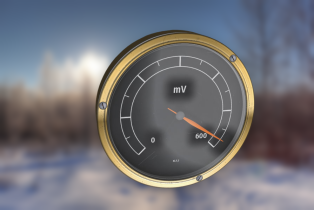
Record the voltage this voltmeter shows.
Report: 575 mV
